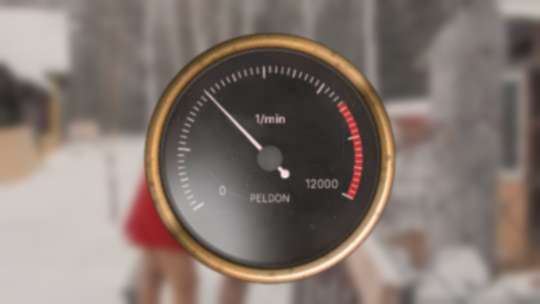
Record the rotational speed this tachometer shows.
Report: 4000 rpm
